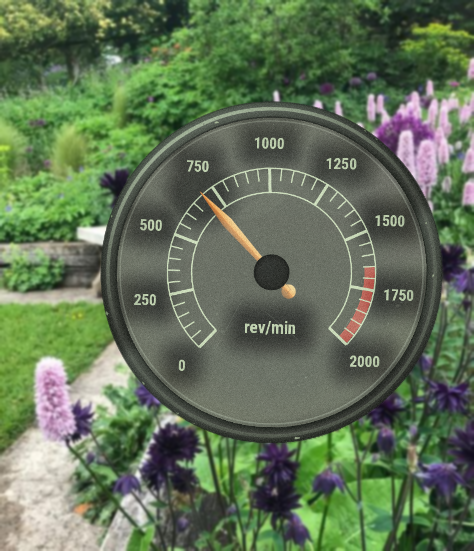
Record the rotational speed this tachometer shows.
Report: 700 rpm
